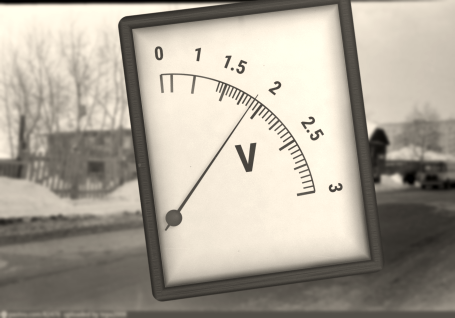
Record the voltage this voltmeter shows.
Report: 1.9 V
